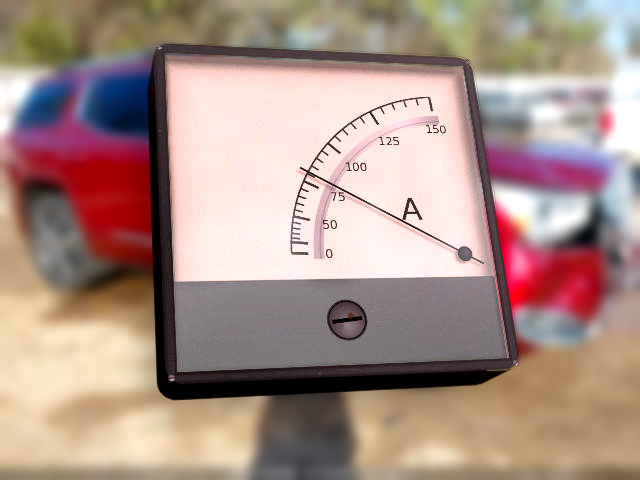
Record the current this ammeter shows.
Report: 80 A
